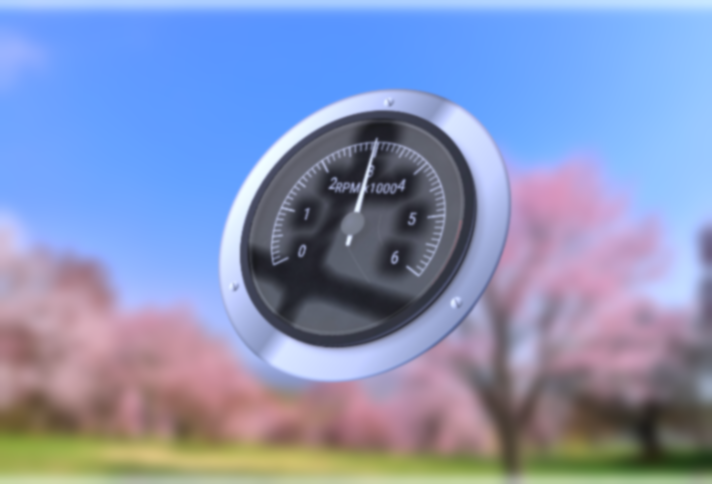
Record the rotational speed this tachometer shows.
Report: 3000 rpm
